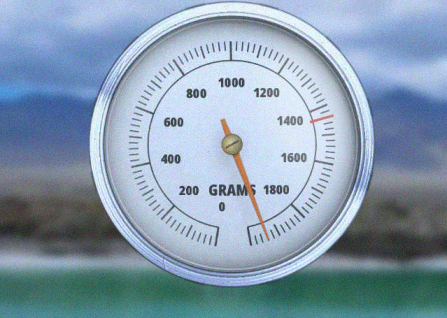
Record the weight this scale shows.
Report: 1940 g
